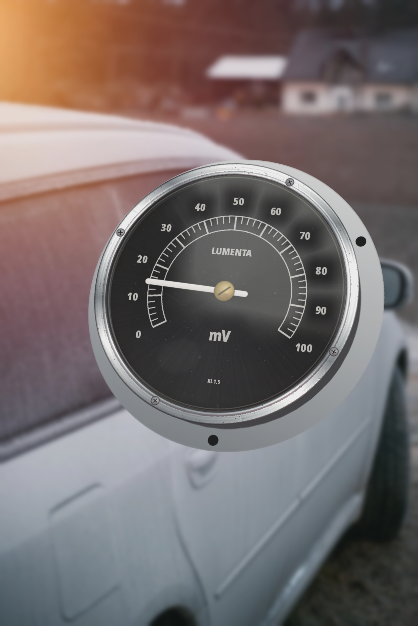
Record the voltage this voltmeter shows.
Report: 14 mV
